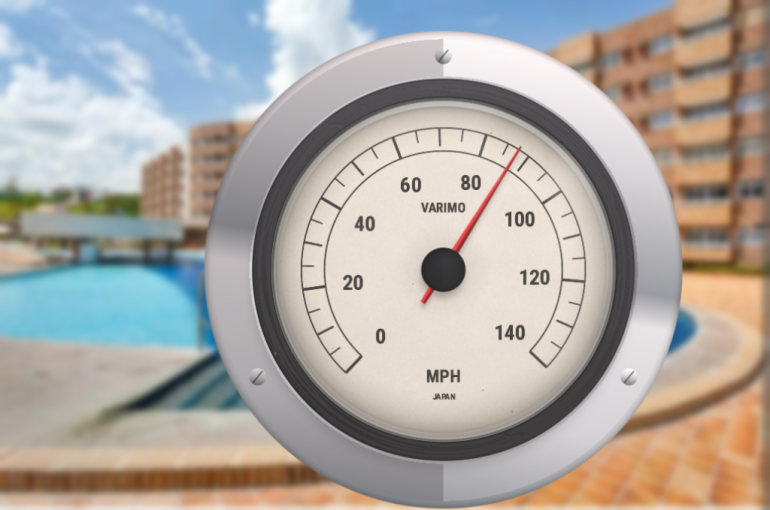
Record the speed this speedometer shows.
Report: 87.5 mph
